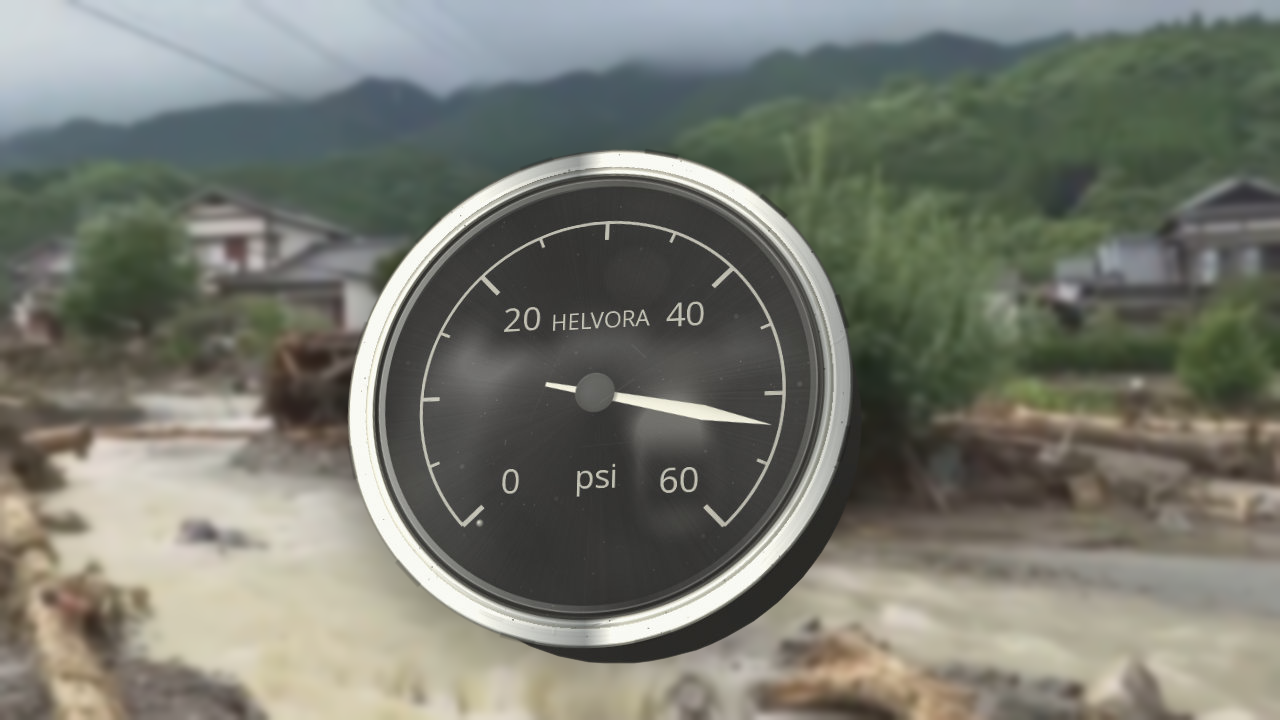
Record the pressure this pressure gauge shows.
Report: 52.5 psi
